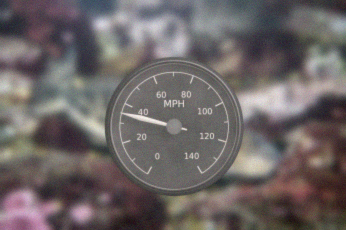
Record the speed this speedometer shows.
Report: 35 mph
